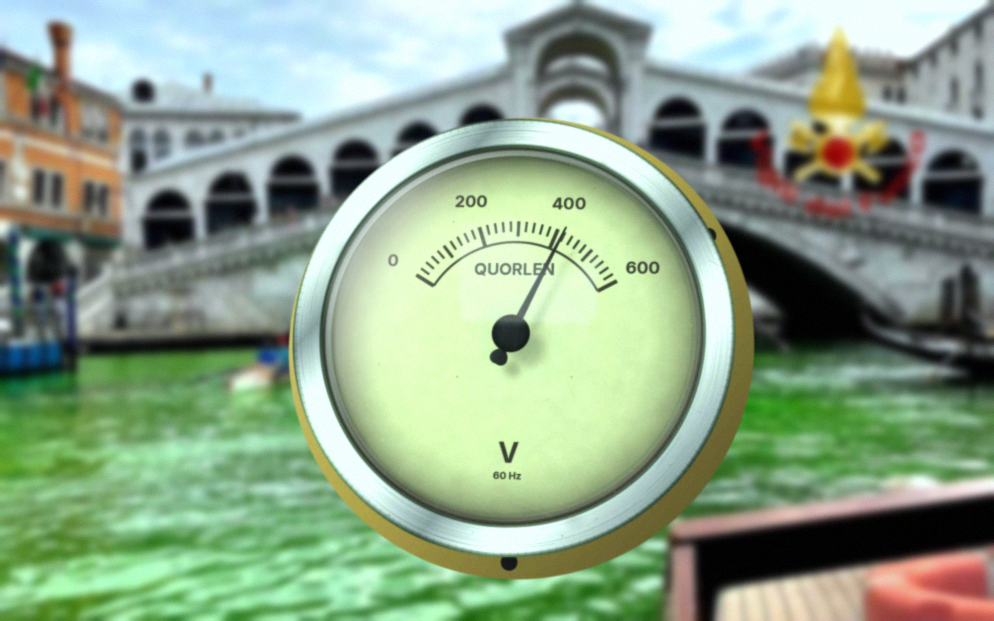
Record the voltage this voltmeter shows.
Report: 420 V
